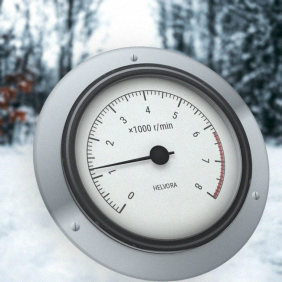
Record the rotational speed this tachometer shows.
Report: 1200 rpm
